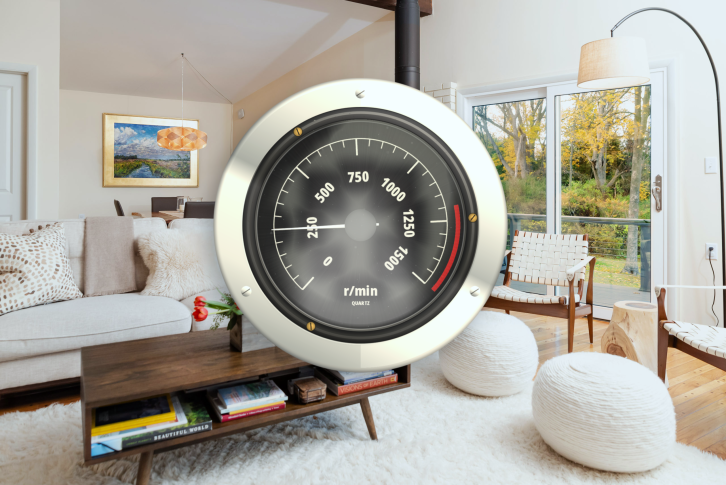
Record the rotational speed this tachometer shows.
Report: 250 rpm
